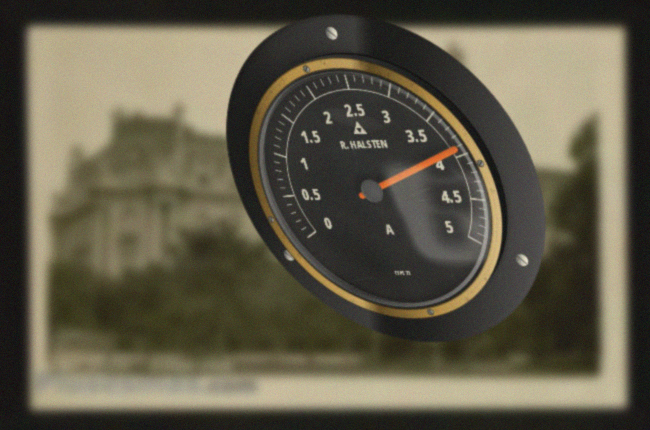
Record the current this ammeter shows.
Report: 3.9 A
